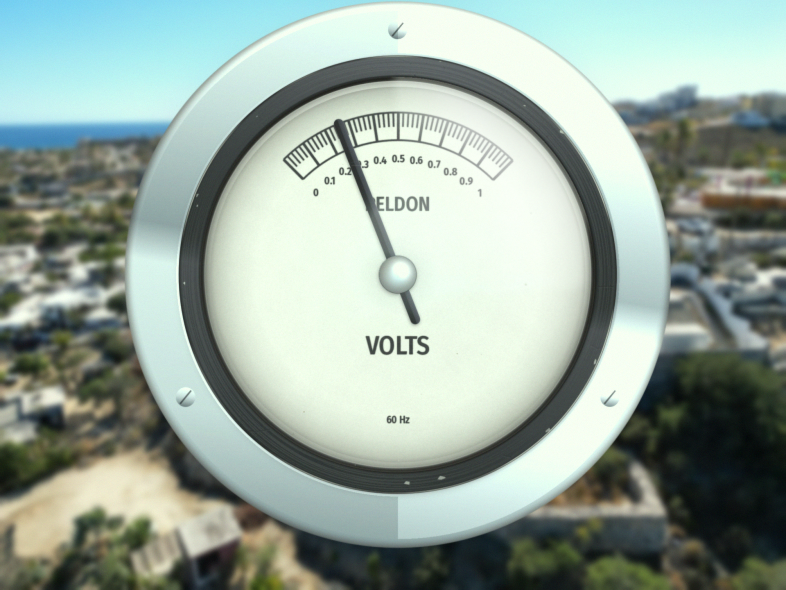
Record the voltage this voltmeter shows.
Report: 0.26 V
